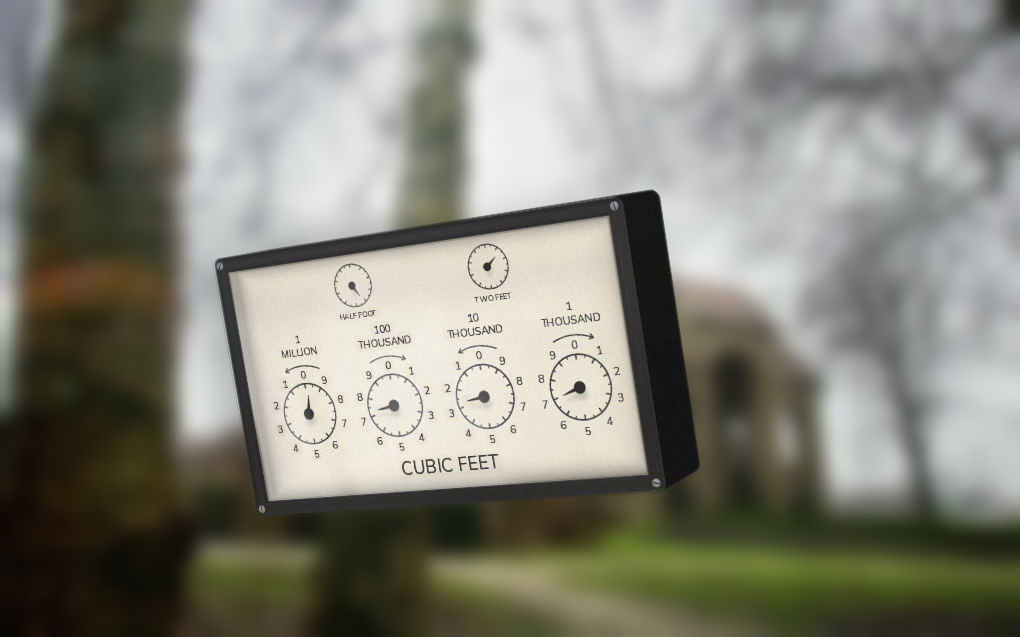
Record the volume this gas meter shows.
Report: 972700 ft³
